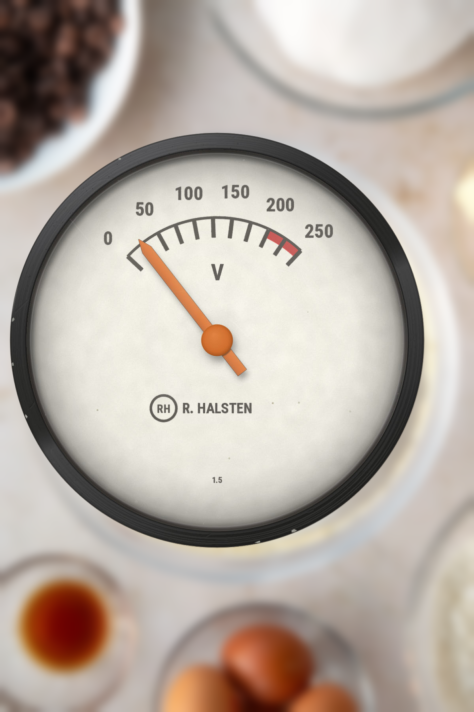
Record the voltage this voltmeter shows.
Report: 25 V
